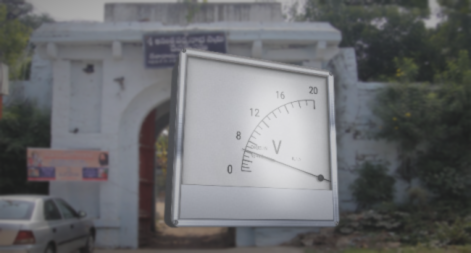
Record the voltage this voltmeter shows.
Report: 6 V
